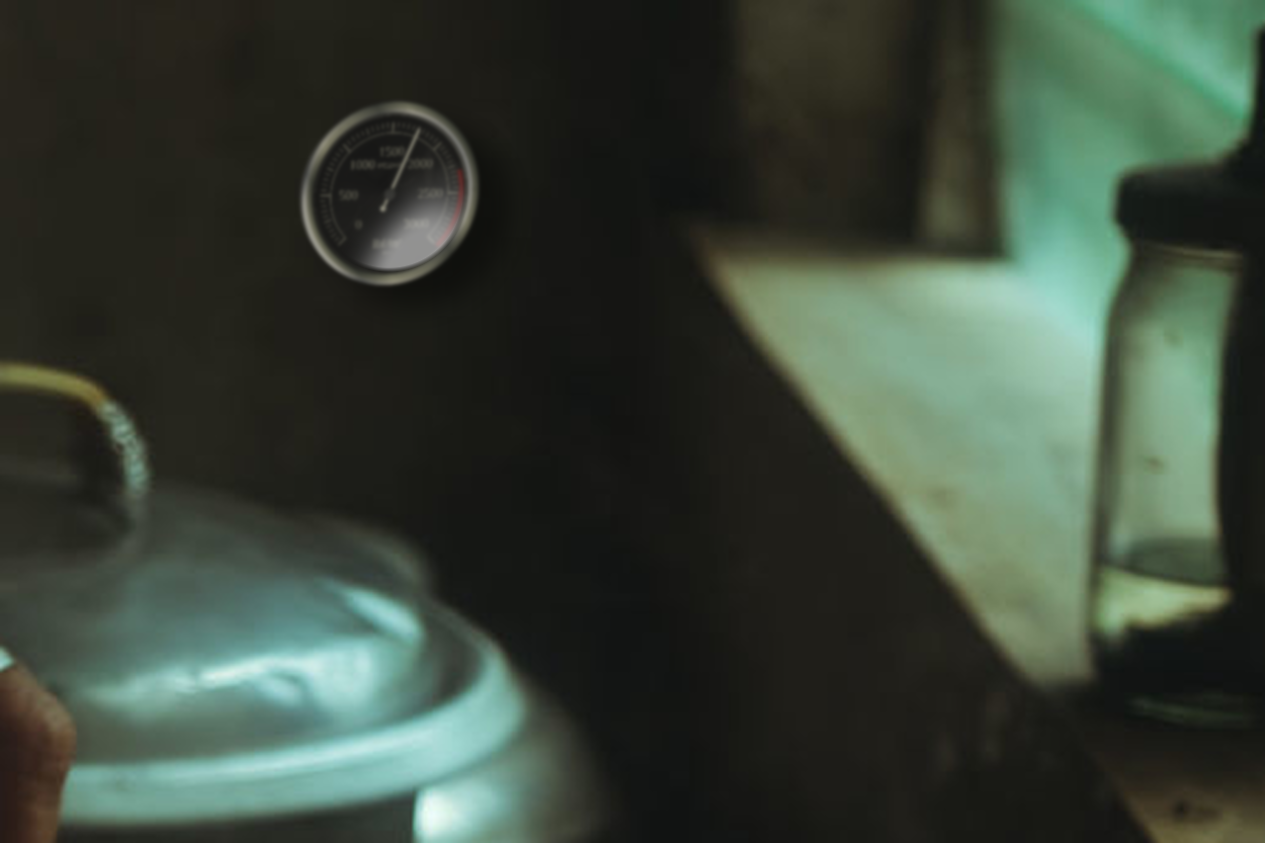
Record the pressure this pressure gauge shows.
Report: 1750 psi
